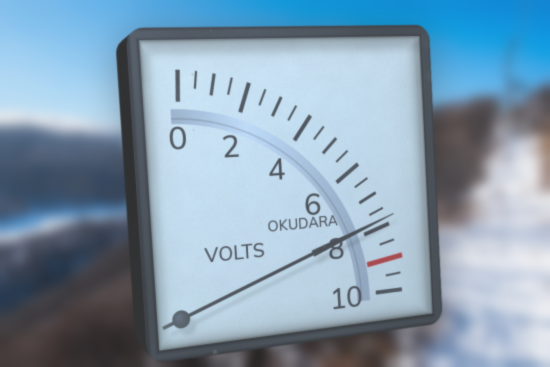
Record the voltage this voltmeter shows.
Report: 7.75 V
